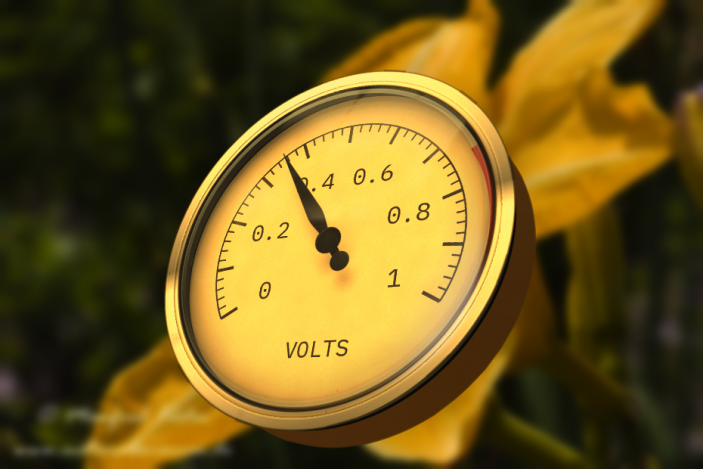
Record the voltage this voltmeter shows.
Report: 0.36 V
